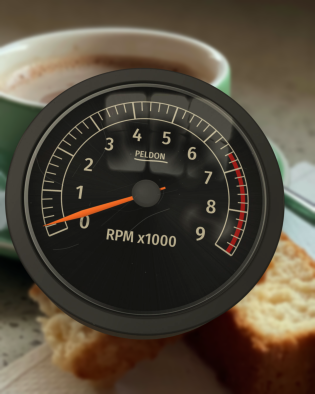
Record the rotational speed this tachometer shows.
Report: 200 rpm
